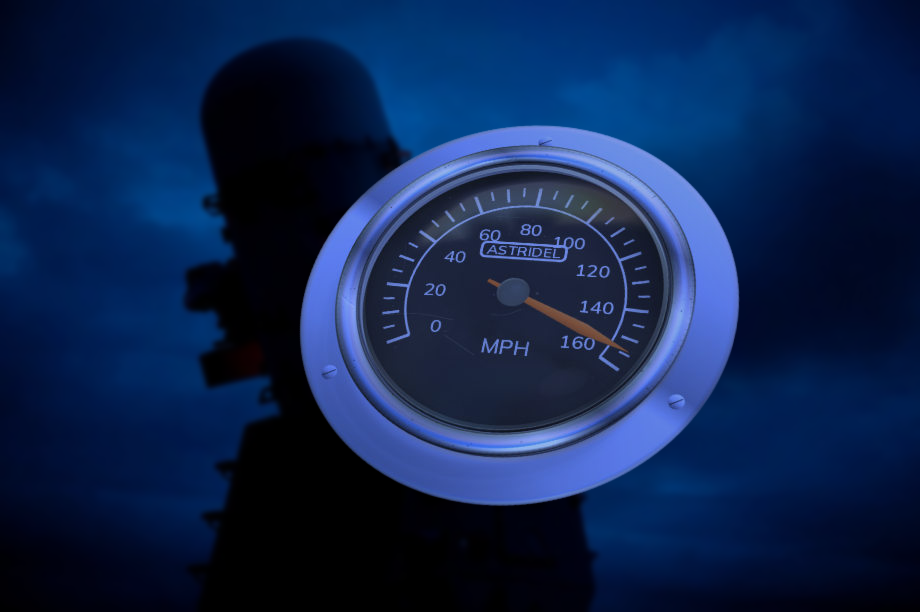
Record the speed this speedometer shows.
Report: 155 mph
